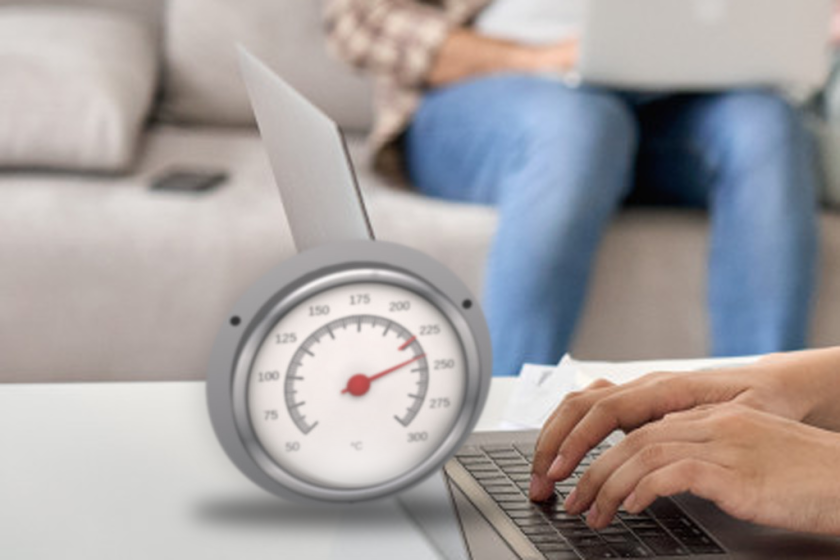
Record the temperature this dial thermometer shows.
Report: 237.5 °C
